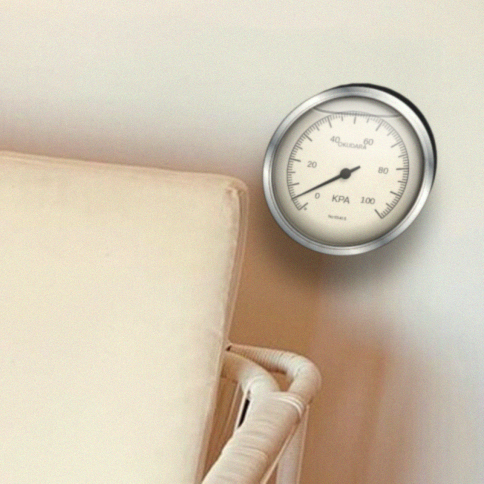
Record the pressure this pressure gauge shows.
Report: 5 kPa
